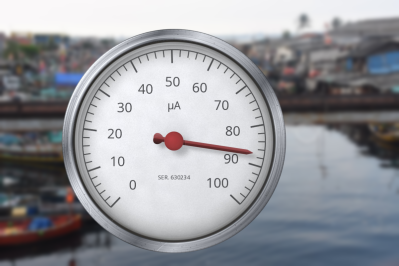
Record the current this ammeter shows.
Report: 87 µA
